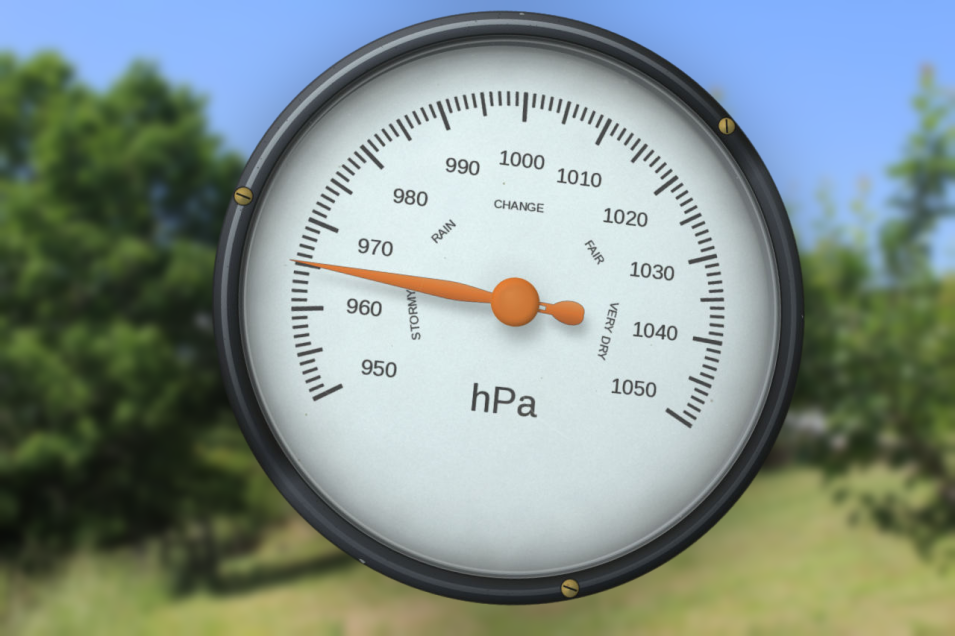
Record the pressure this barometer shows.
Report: 965 hPa
